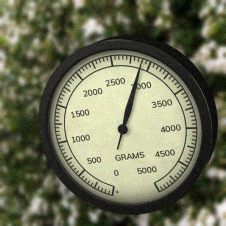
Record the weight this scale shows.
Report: 2900 g
